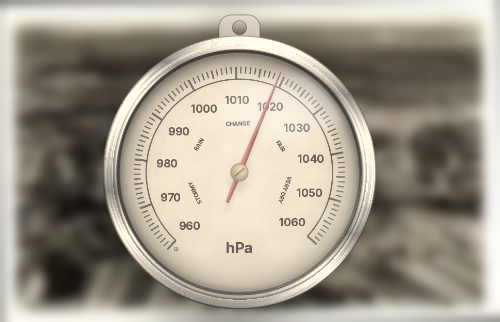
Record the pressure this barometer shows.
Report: 1019 hPa
